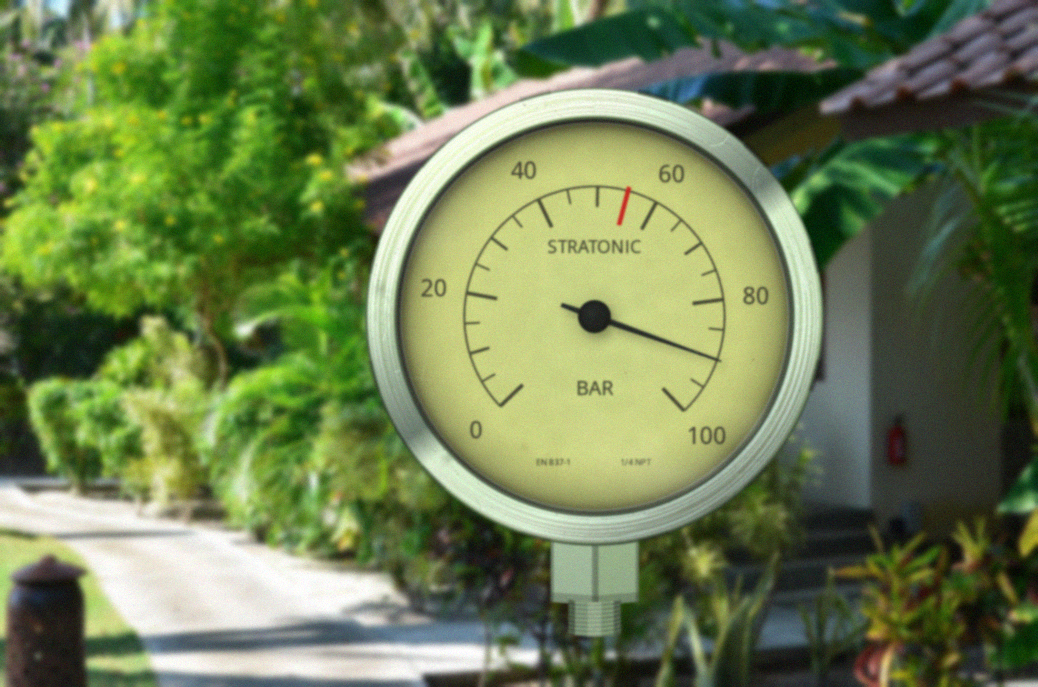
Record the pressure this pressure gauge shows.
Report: 90 bar
